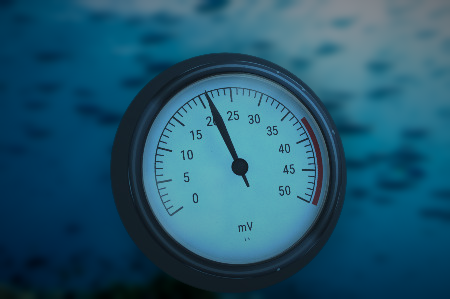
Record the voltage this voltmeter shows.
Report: 21 mV
